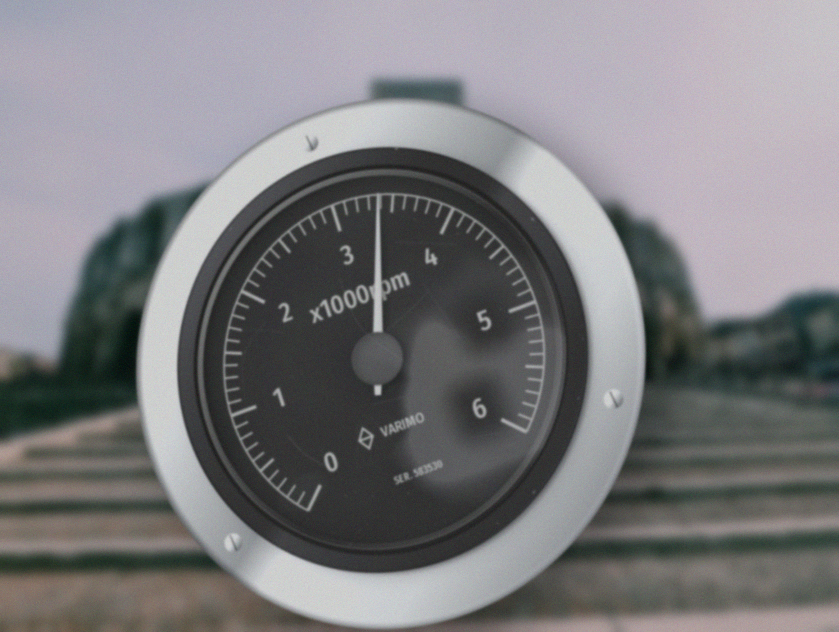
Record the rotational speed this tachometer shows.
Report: 3400 rpm
